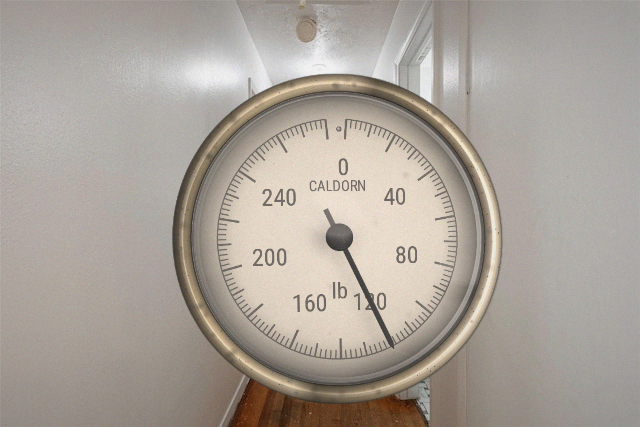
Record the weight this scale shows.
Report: 120 lb
